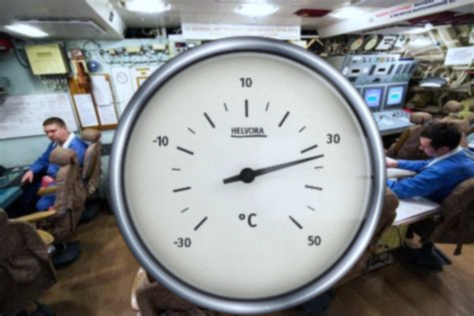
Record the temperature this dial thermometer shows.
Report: 32.5 °C
